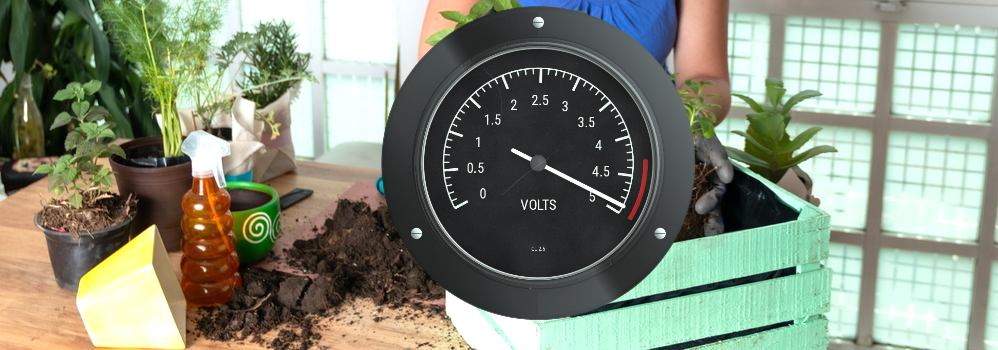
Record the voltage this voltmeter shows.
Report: 4.9 V
